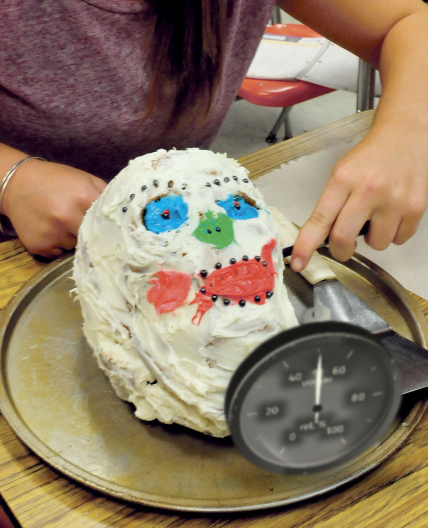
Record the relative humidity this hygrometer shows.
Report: 50 %
